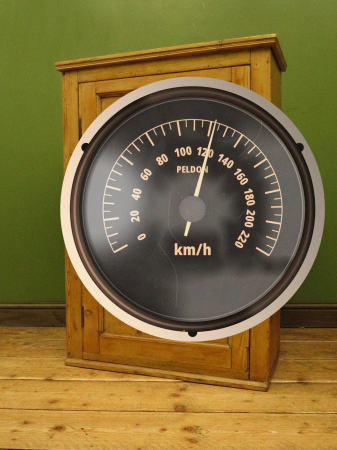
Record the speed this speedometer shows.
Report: 122.5 km/h
